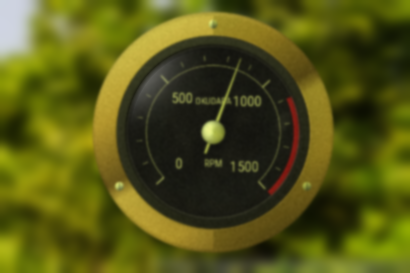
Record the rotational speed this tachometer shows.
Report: 850 rpm
